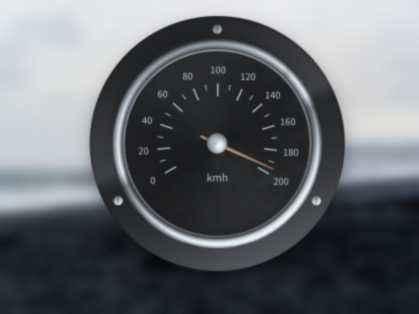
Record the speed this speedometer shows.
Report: 195 km/h
